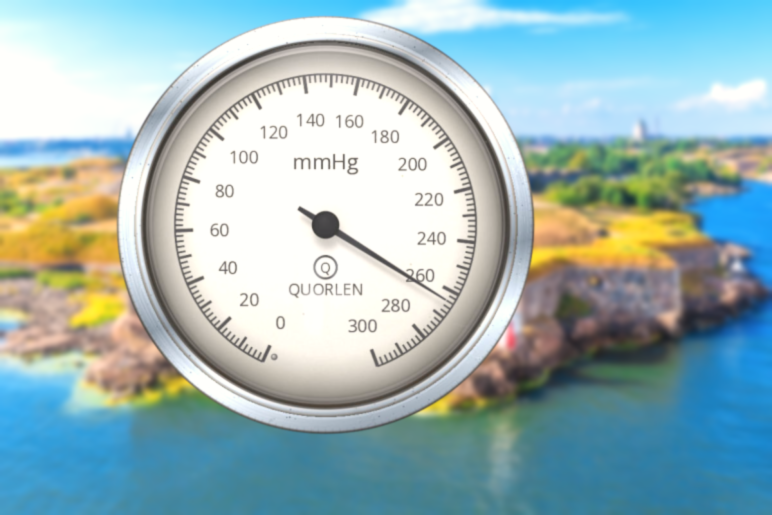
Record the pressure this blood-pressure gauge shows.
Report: 264 mmHg
